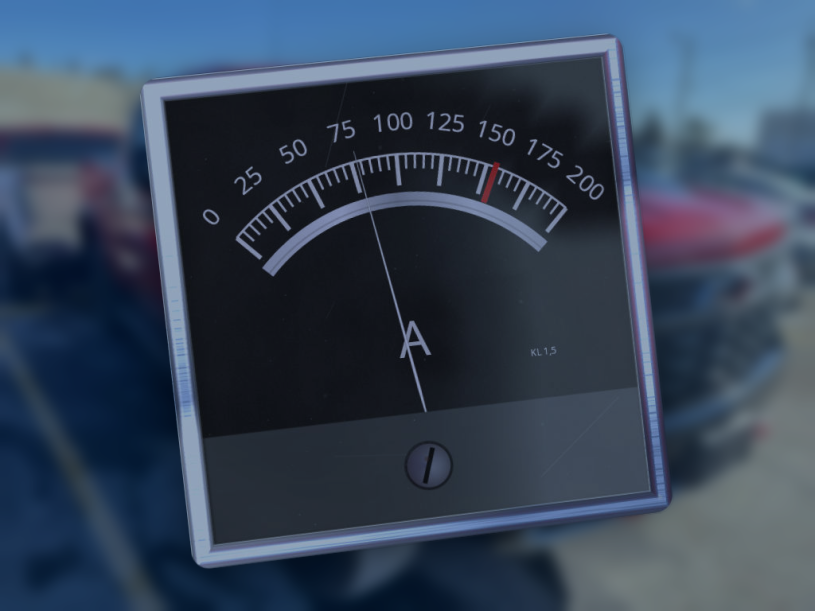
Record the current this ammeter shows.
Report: 77.5 A
